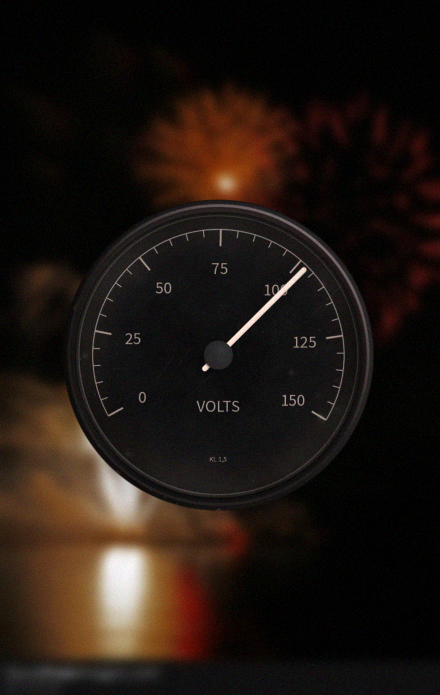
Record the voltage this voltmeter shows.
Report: 102.5 V
